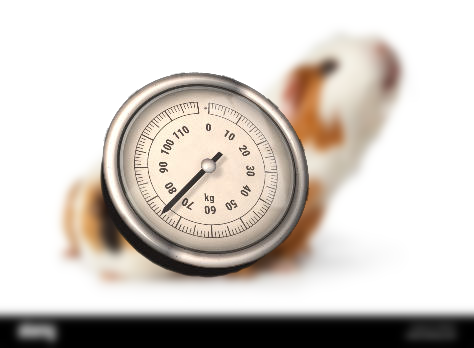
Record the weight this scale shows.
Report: 75 kg
